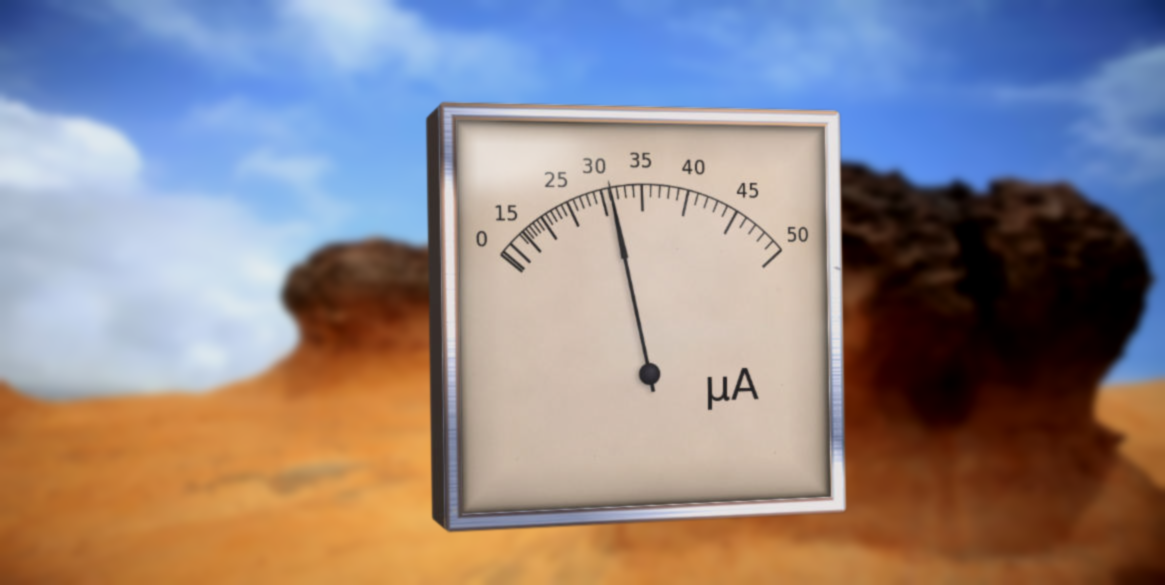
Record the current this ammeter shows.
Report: 31 µA
